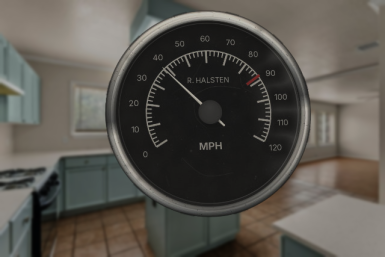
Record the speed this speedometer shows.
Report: 38 mph
